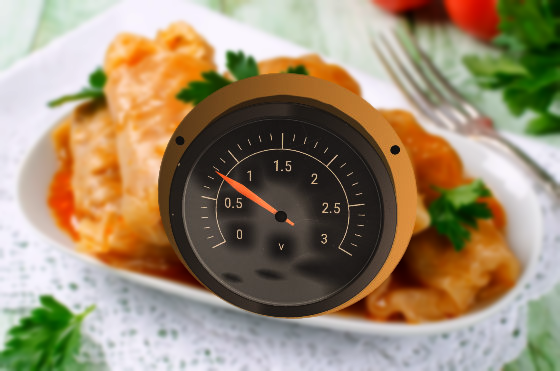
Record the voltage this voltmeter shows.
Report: 0.8 V
